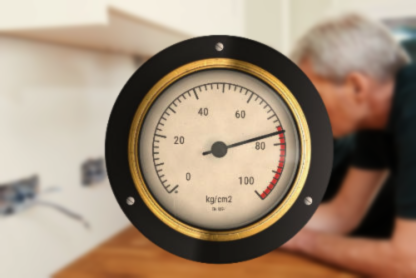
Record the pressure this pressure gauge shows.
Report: 76 kg/cm²
